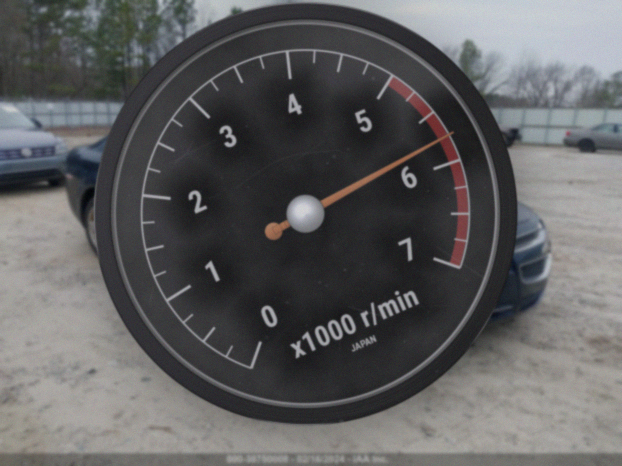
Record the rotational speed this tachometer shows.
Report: 5750 rpm
